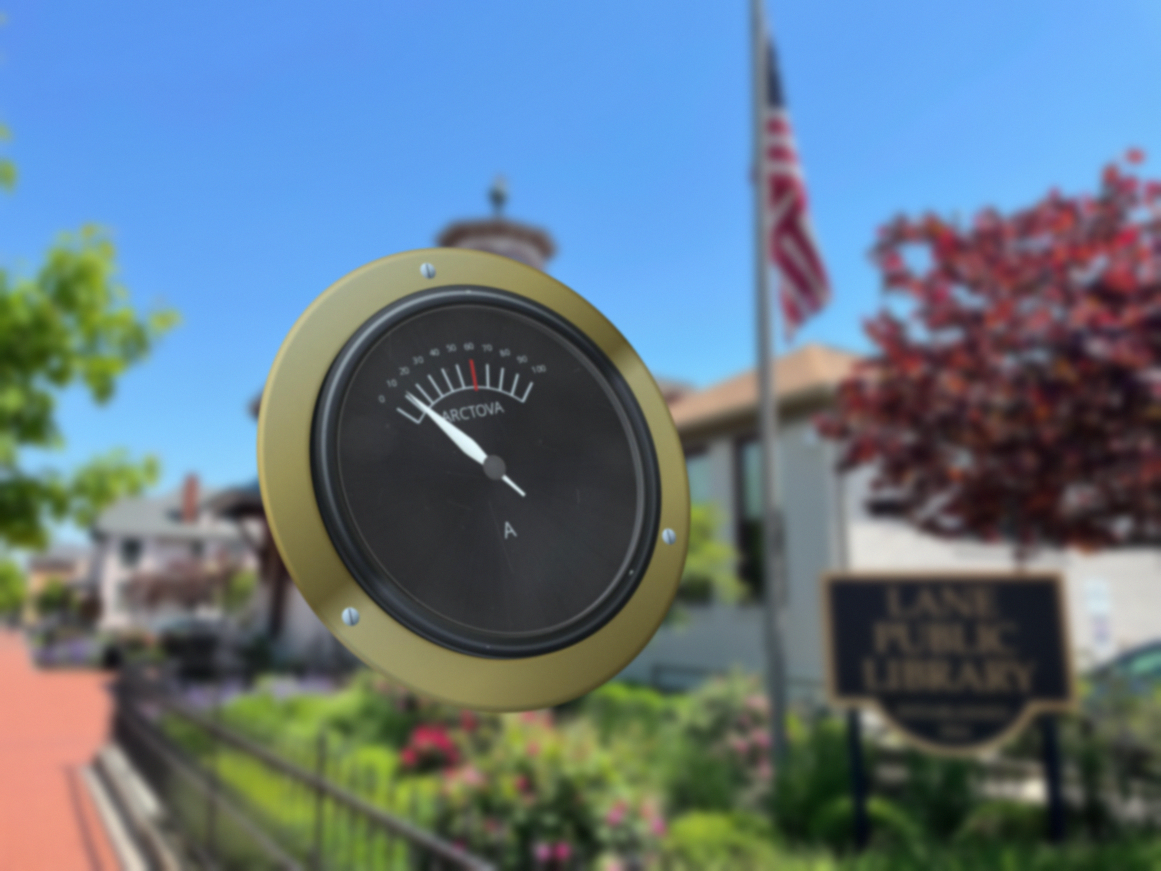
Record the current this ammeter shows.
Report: 10 A
